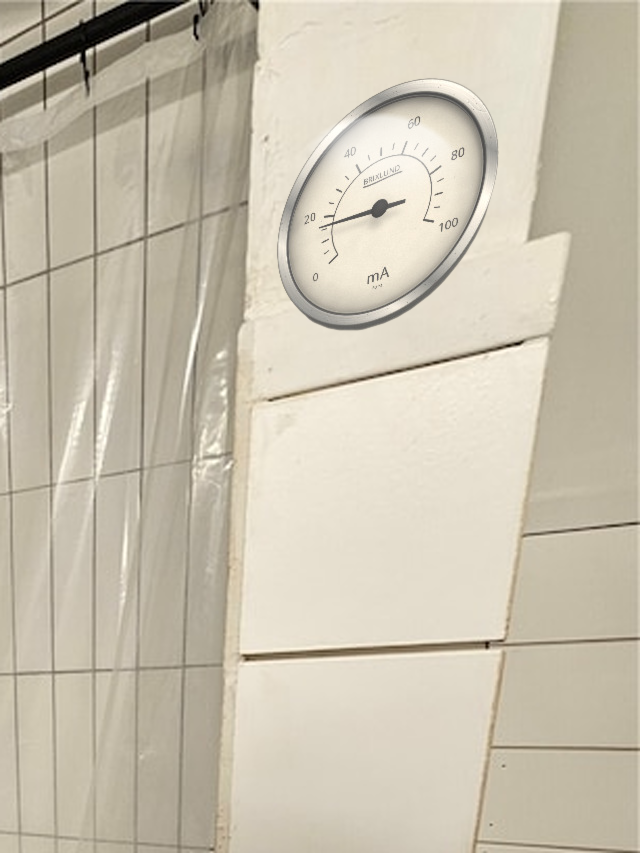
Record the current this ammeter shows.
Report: 15 mA
